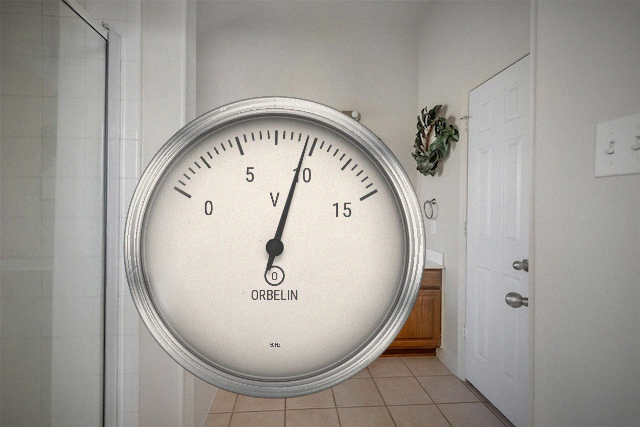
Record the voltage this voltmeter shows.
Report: 9.5 V
